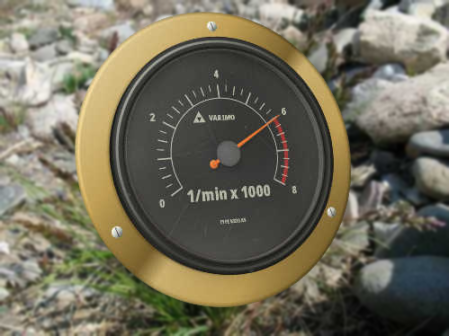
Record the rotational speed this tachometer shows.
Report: 6000 rpm
